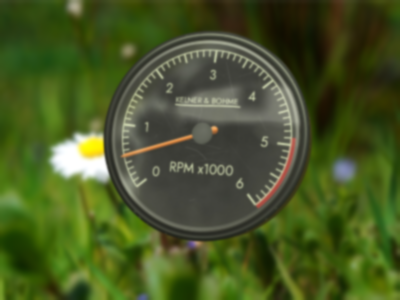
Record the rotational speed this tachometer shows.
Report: 500 rpm
